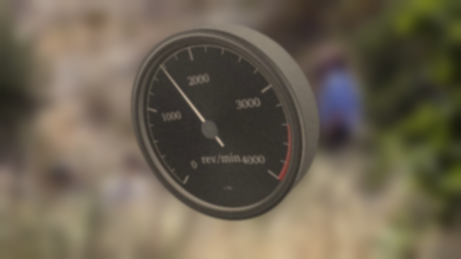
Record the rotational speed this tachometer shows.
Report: 1600 rpm
